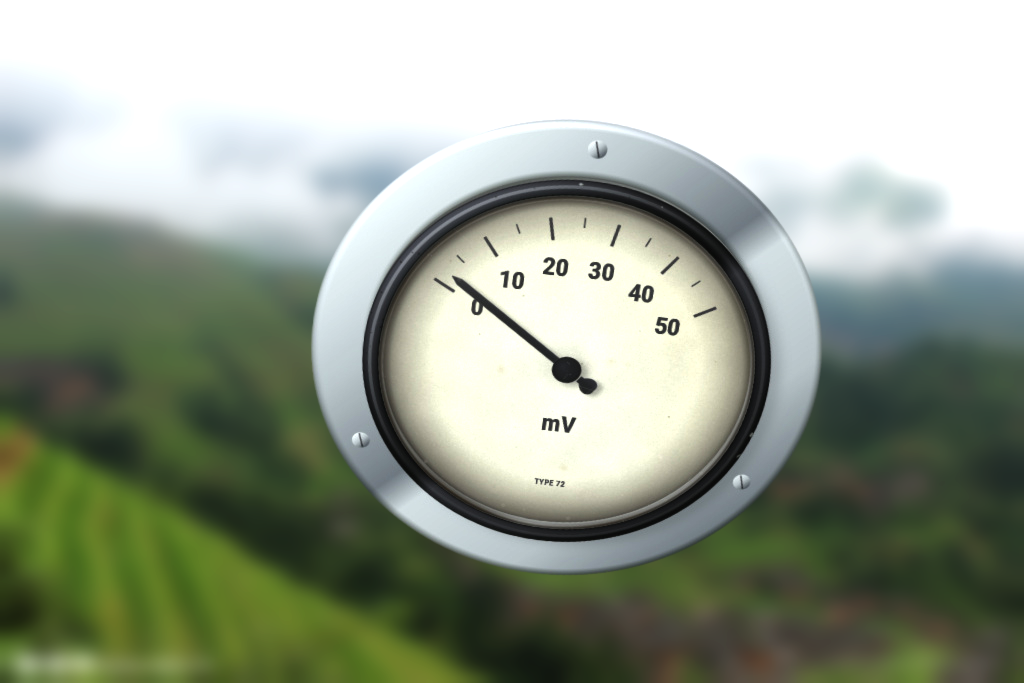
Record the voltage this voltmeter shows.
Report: 2.5 mV
